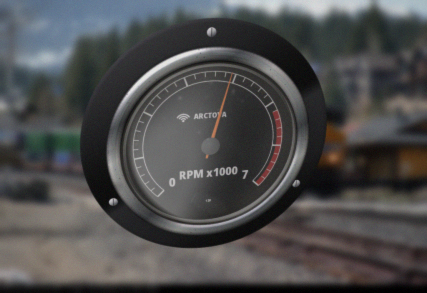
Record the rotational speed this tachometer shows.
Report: 3900 rpm
